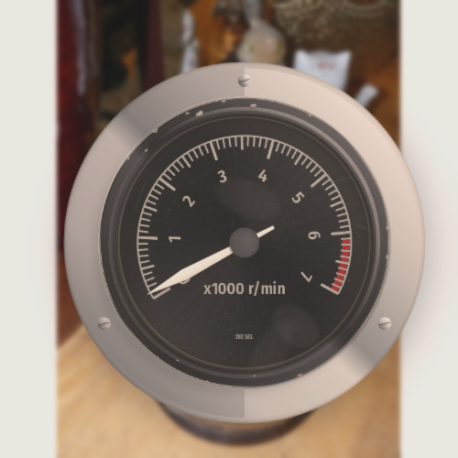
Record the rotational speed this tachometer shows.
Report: 100 rpm
